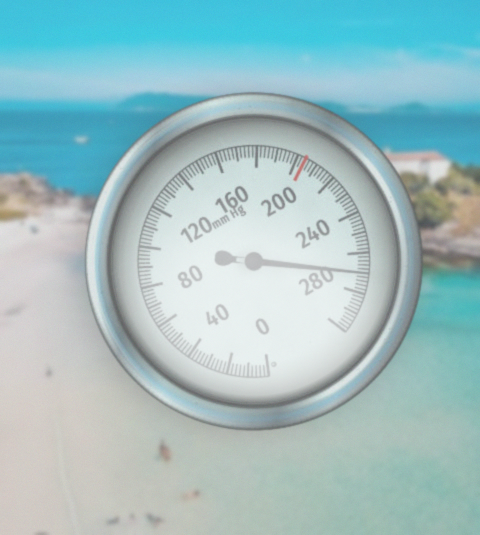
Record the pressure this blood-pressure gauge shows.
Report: 270 mmHg
